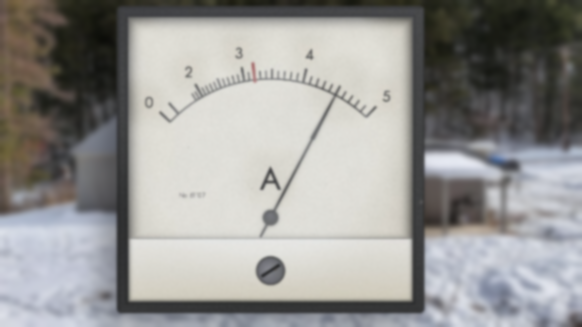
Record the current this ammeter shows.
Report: 4.5 A
